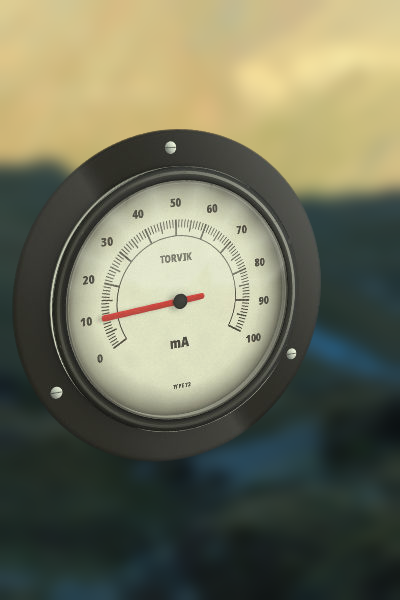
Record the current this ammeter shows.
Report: 10 mA
